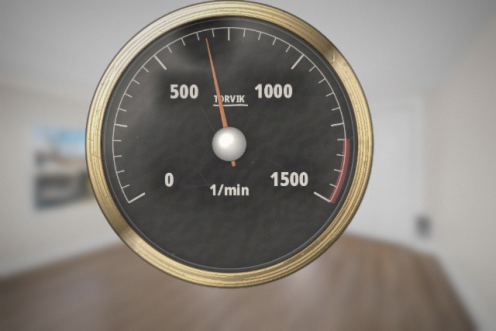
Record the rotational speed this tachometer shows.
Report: 675 rpm
